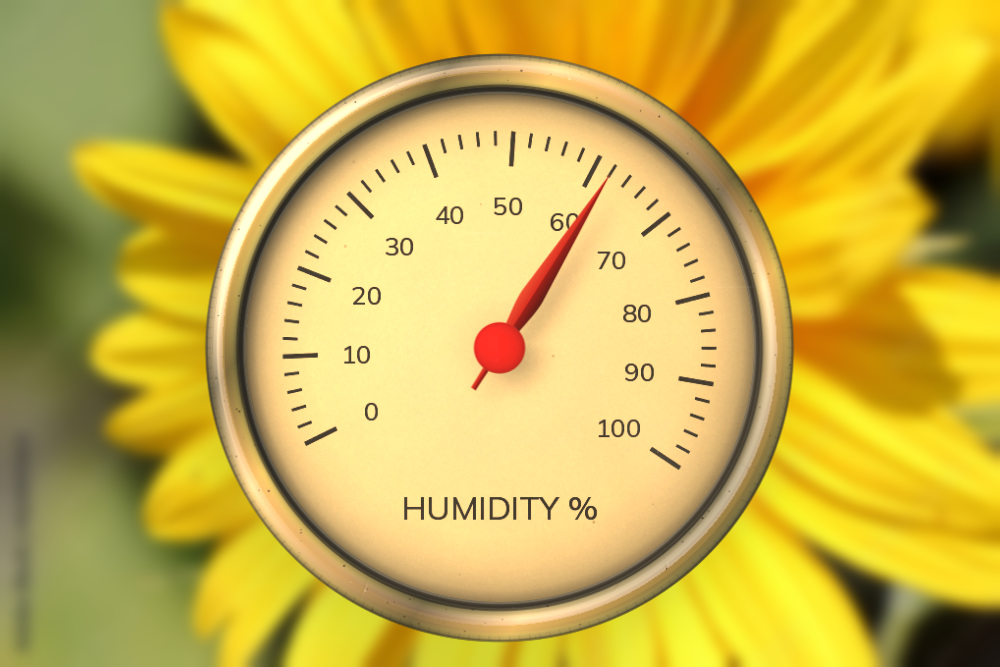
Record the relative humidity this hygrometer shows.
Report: 62 %
